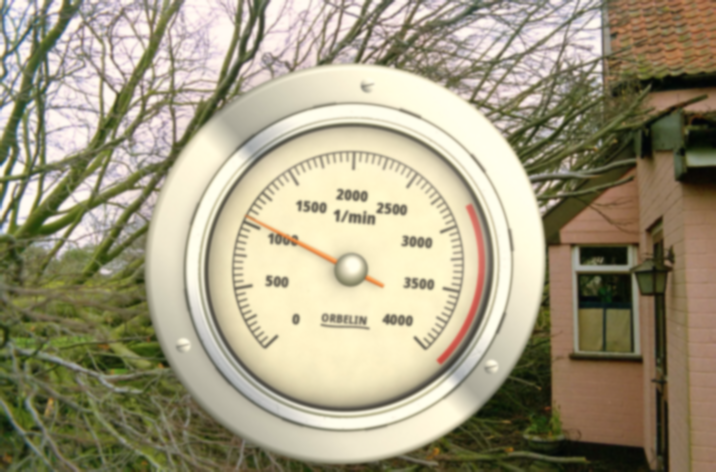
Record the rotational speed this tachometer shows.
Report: 1050 rpm
